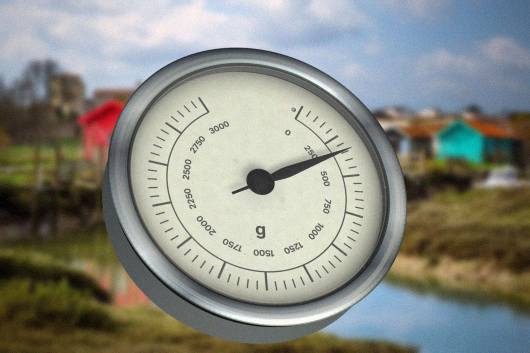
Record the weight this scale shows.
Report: 350 g
